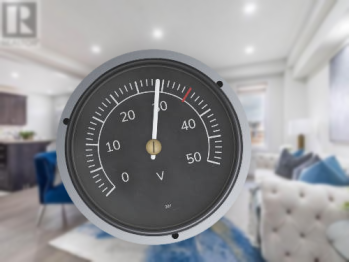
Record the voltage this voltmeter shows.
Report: 29 V
